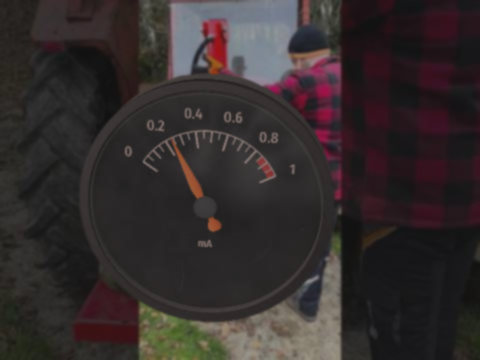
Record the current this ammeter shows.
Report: 0.25 mA
